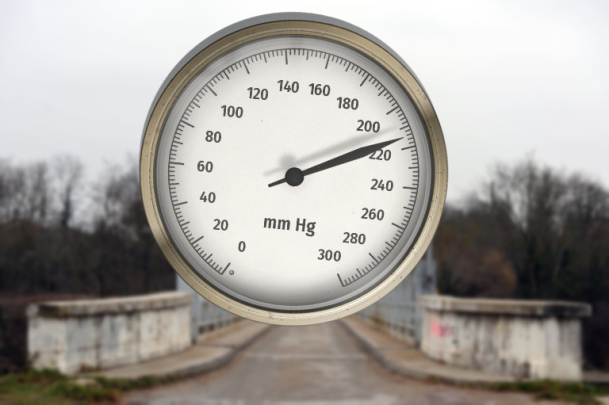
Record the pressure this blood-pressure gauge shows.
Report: 214 mmHg
